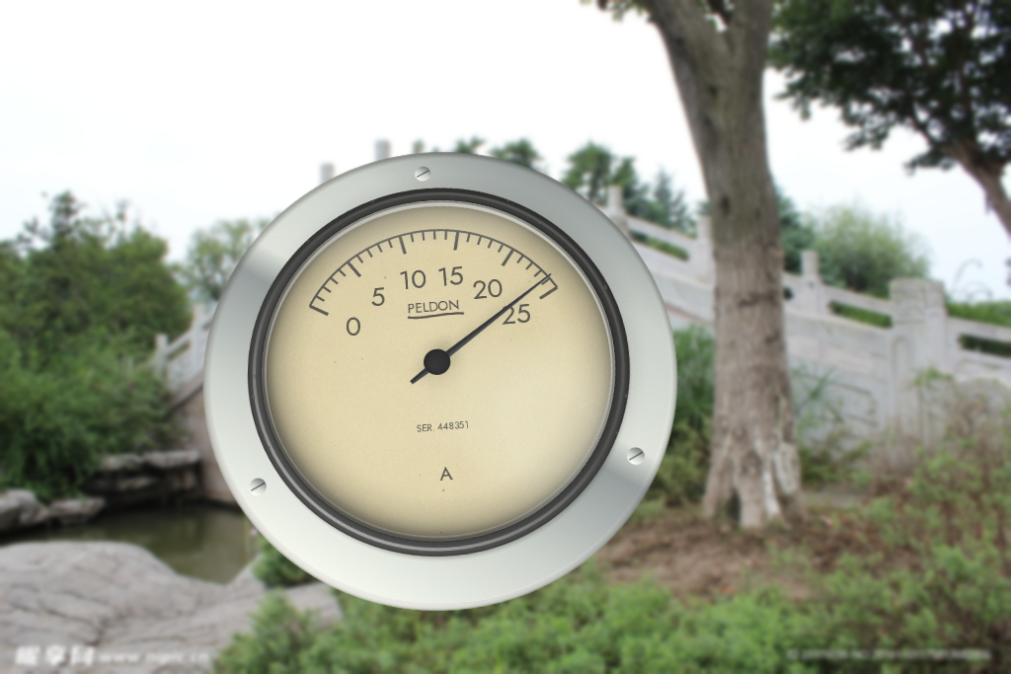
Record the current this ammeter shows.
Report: 24 A
